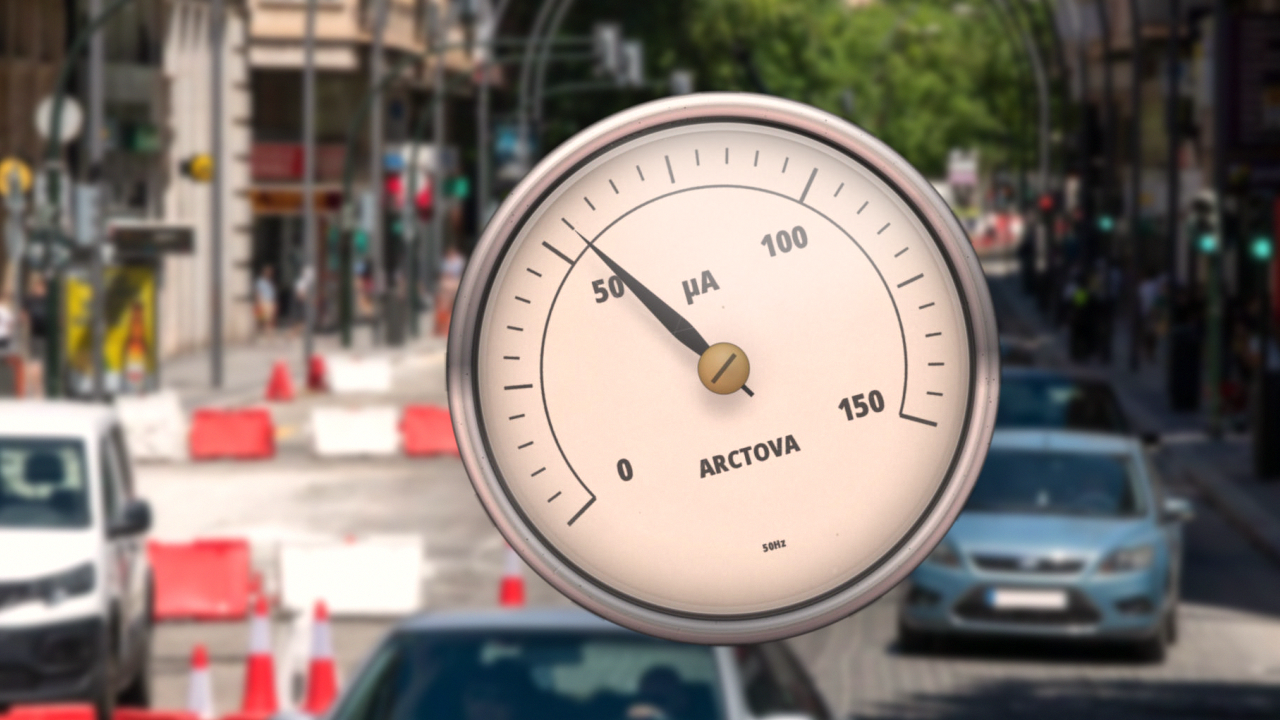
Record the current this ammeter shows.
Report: 55 µA
